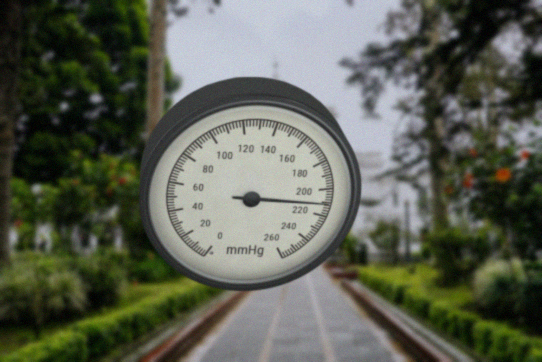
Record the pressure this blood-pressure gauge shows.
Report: 210 mmHg
